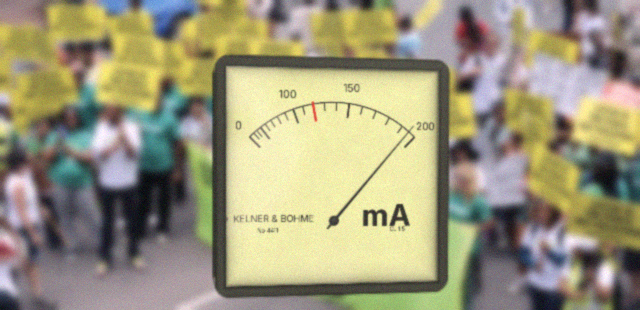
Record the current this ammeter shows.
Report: 195 mA
